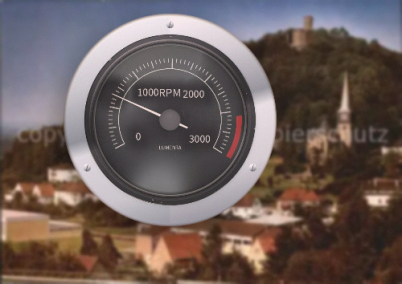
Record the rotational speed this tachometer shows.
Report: 650 rpm
